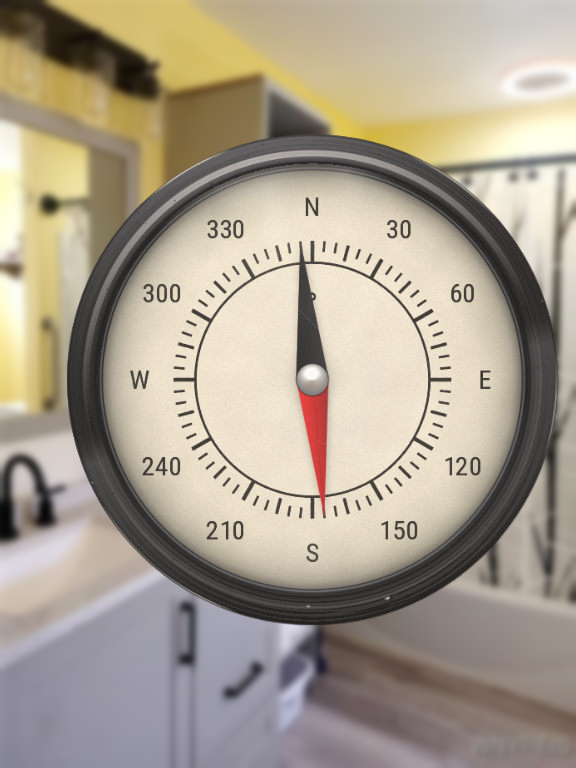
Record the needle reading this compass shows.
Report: 175 °
